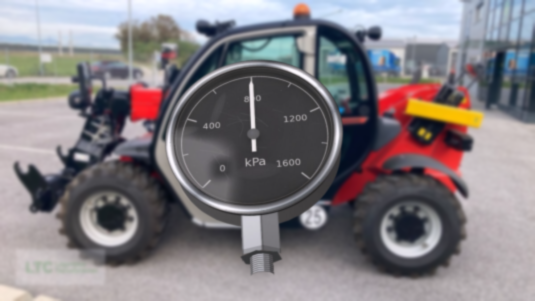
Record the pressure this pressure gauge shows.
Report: 800 kPa
